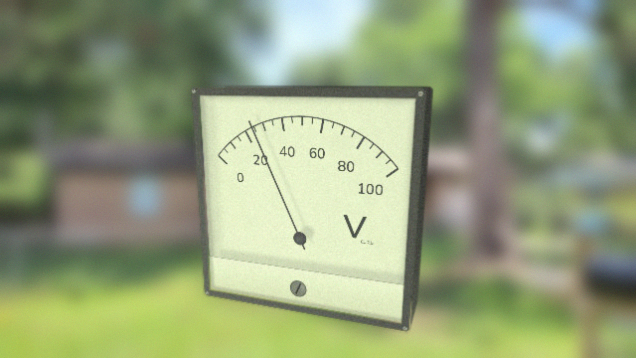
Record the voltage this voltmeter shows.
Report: 25 V
